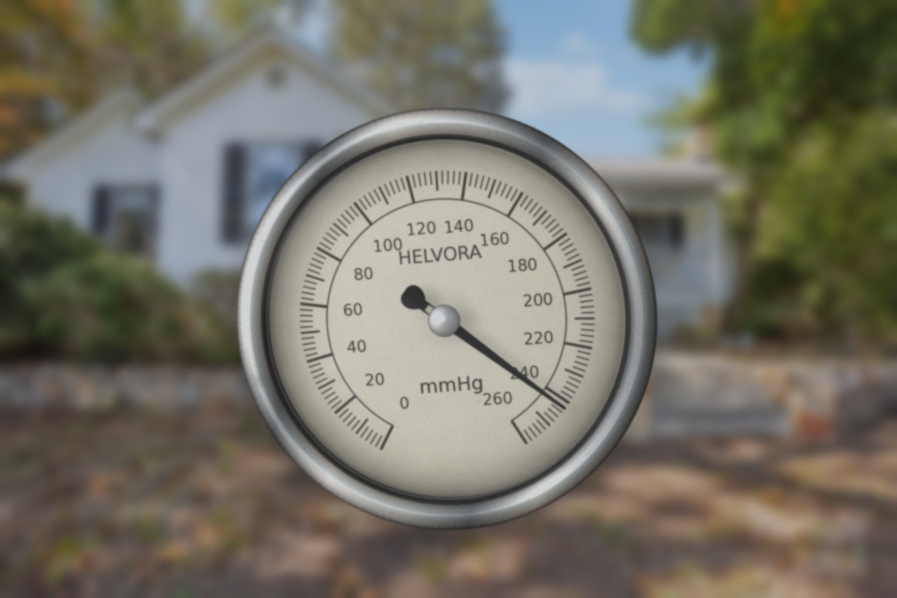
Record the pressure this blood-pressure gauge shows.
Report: 242 mmHg
